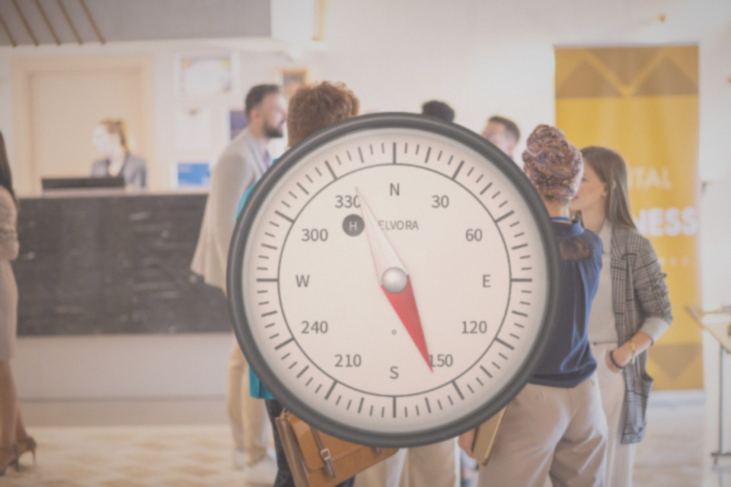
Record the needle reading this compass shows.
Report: 157.5 °
